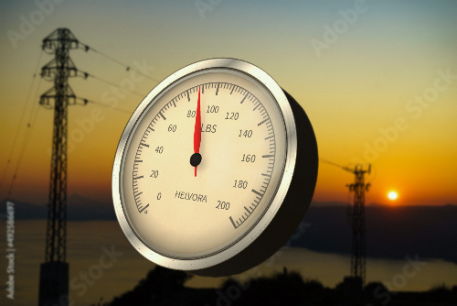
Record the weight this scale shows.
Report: 90 lb
